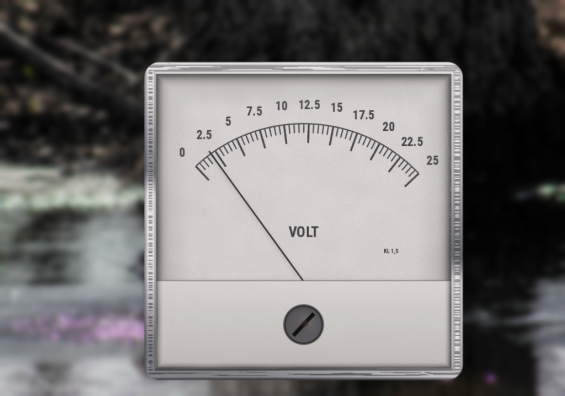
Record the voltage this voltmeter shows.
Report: 2 V
